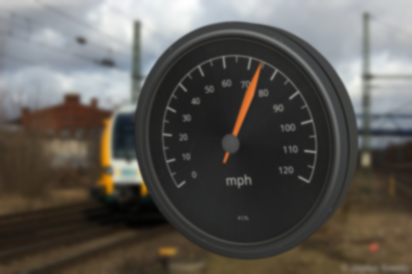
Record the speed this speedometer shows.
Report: 75 mph
